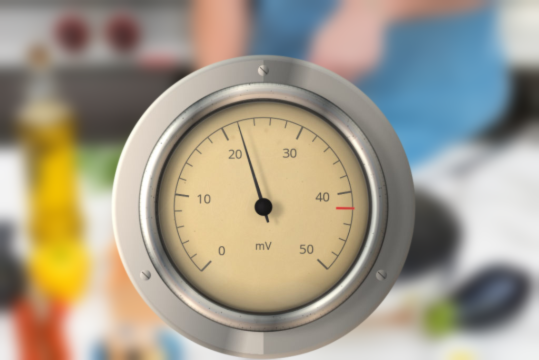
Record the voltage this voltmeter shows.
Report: 22 mV
